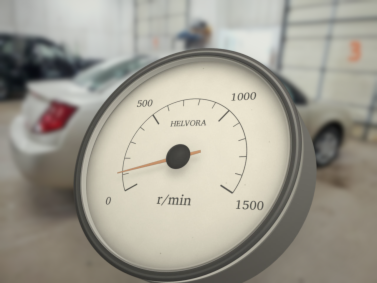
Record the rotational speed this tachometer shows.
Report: 100 rpm
